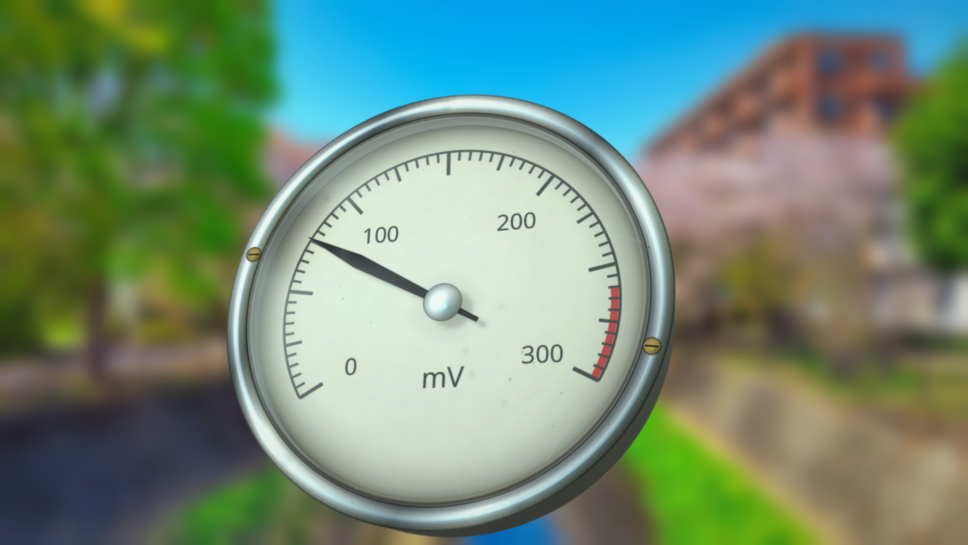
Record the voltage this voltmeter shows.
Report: 75 mV
